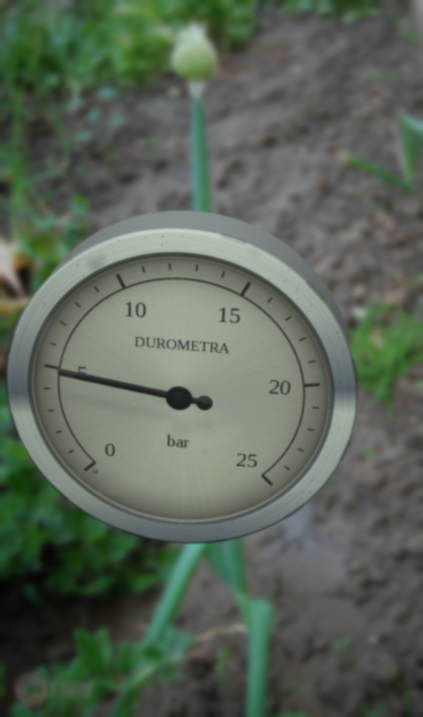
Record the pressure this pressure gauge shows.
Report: 5 bar
